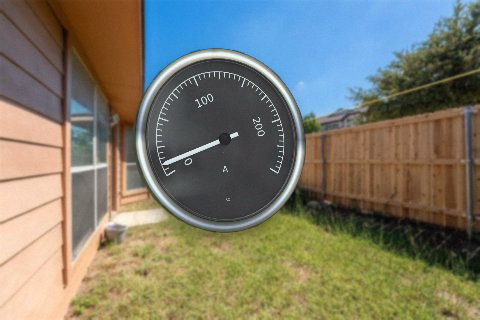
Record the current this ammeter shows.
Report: 10 A
